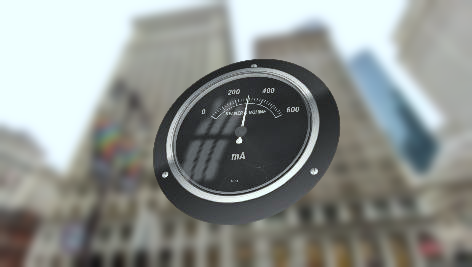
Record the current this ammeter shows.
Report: 300 mA
